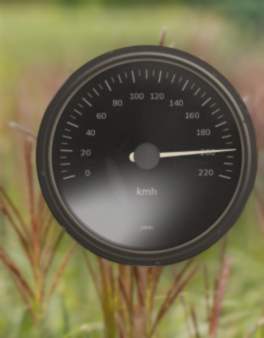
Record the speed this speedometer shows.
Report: 200 km/h
